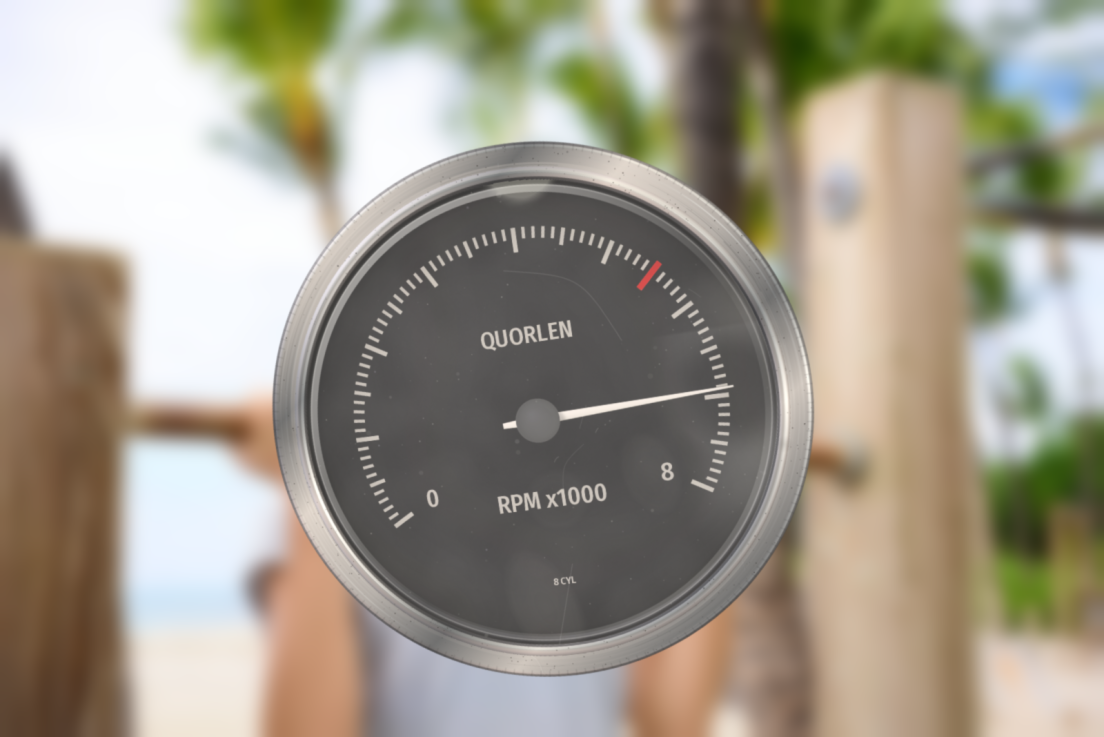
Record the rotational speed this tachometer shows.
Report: 6900 rpm
